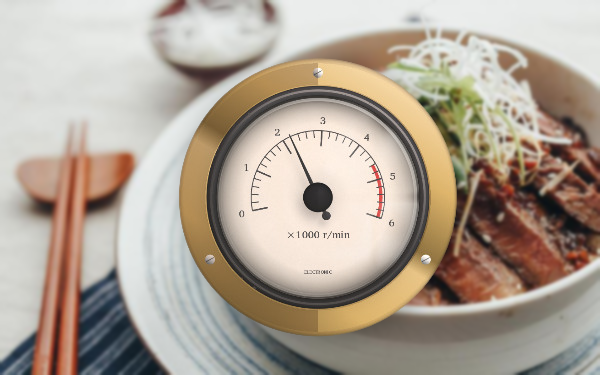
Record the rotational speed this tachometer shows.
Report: 2200 rpm
